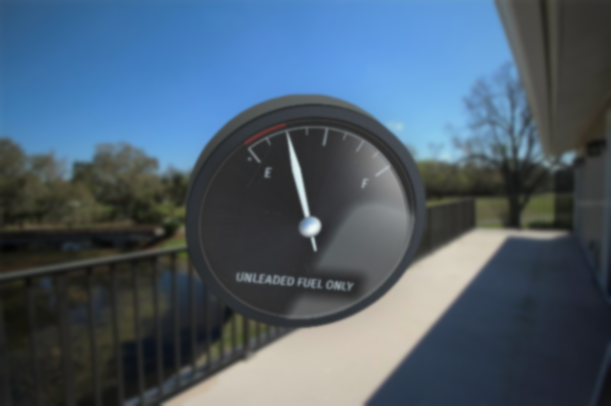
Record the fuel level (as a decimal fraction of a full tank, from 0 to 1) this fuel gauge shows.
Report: 0.25
